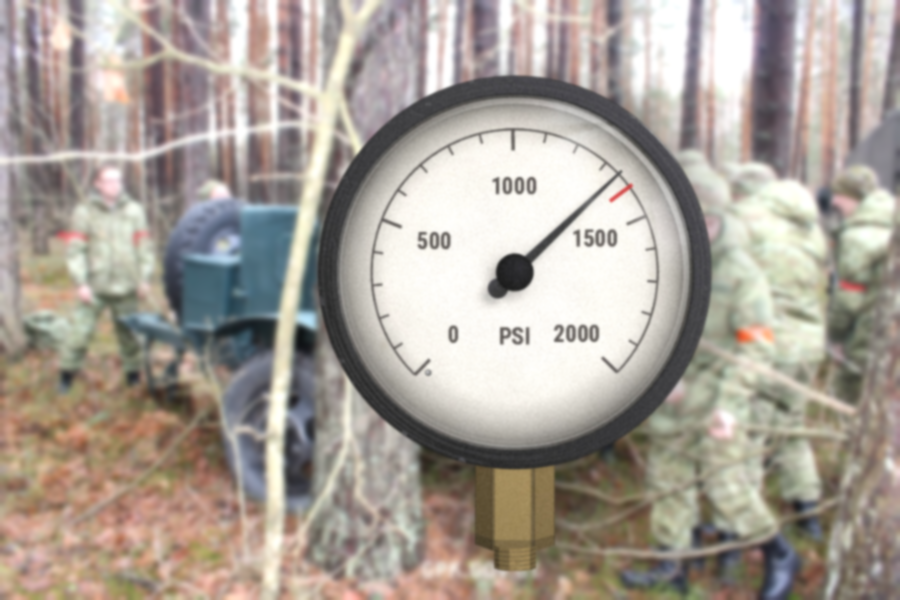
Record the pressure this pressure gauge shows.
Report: 1350 psi
